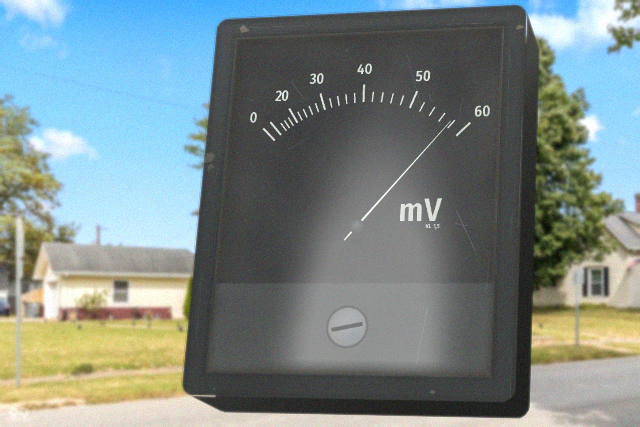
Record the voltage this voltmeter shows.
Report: 58 mV
